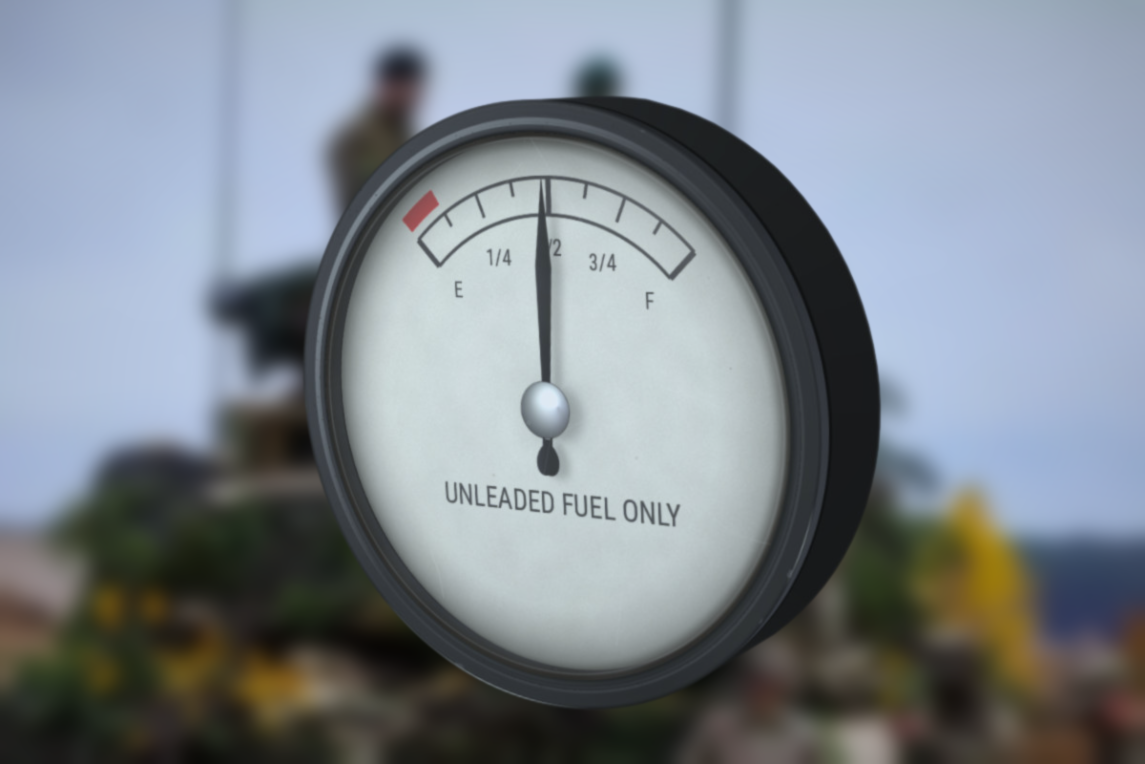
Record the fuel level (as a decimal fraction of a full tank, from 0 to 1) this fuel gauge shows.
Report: 0.5
